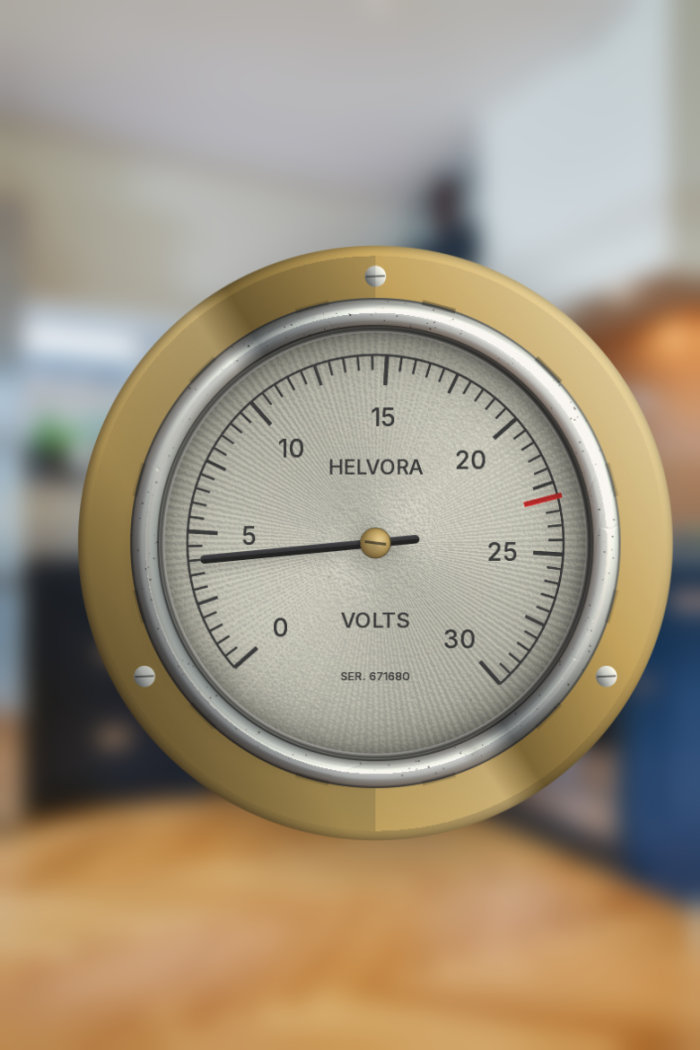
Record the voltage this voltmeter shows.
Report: 4 V
